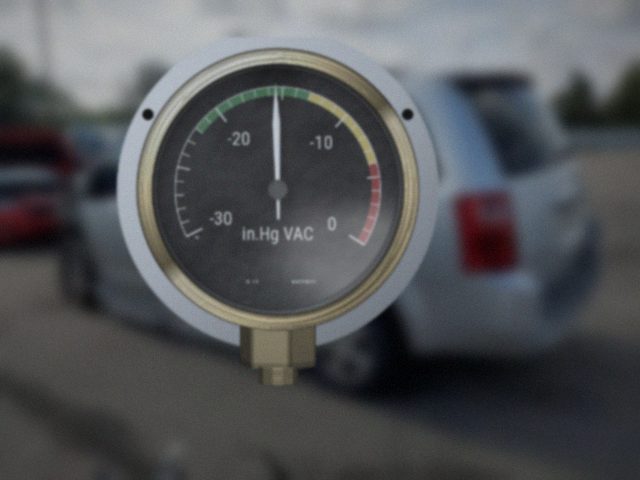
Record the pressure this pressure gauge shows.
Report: -15.5 inHg
